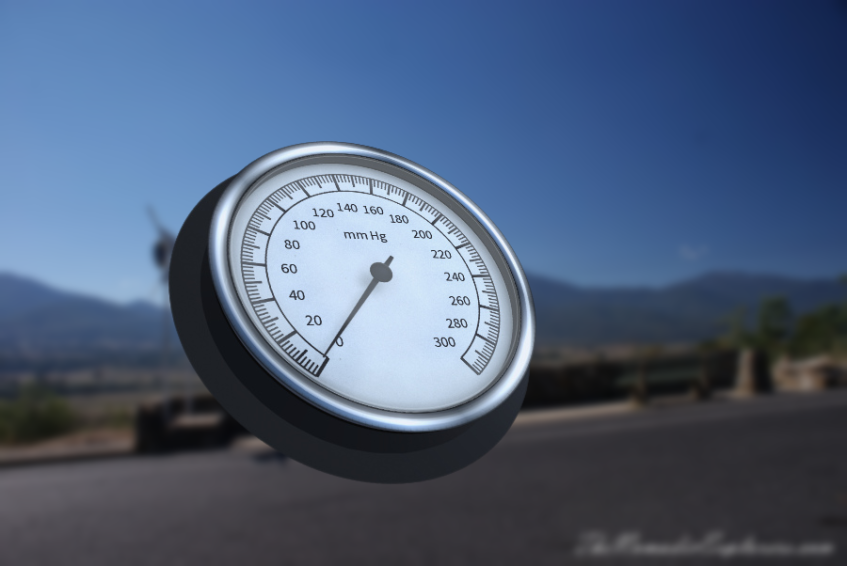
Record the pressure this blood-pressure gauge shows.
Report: 2 mmHg
